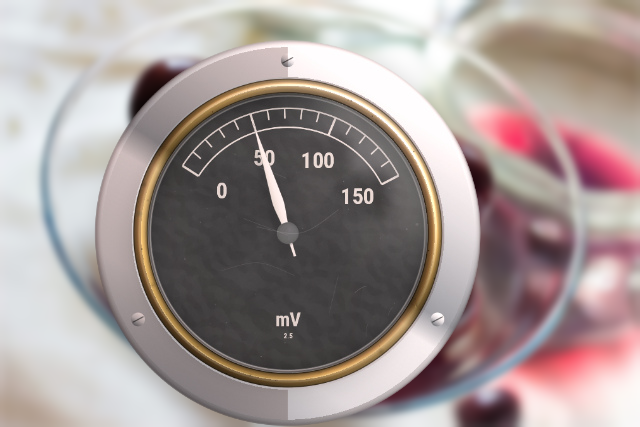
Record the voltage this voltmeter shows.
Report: 50 mV
